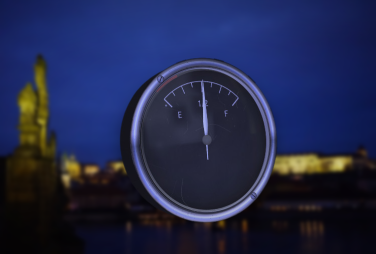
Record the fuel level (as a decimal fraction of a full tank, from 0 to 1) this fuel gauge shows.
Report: 0.5
